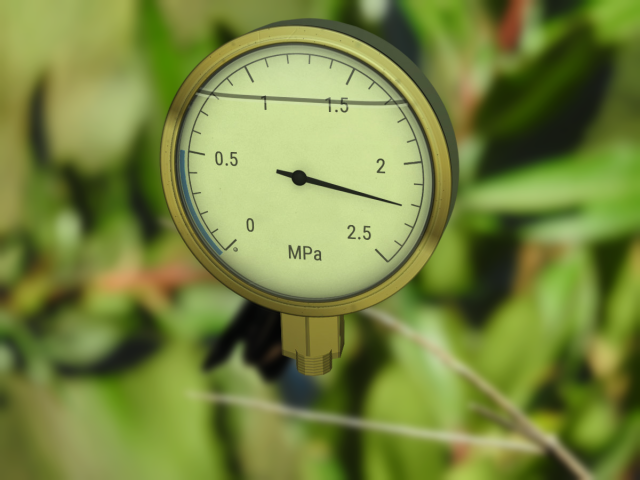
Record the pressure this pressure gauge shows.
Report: 2.2 MPa
